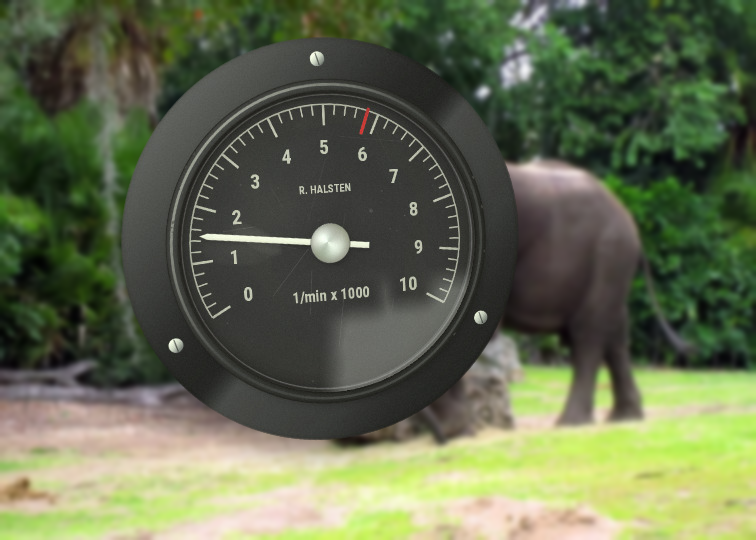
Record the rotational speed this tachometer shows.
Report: 1500 rpm
